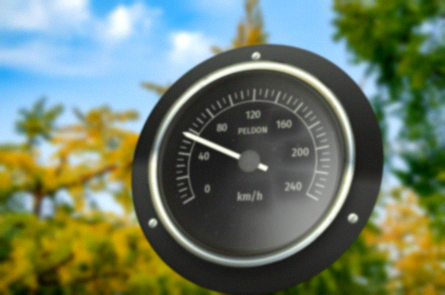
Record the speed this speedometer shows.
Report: 55 km/h
